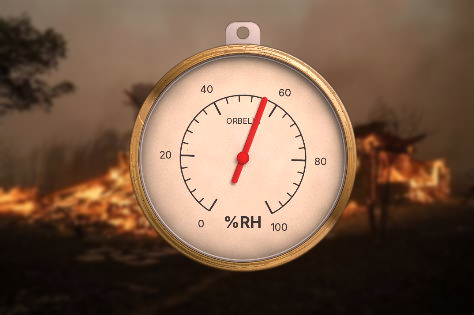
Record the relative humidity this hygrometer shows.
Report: 56 %
